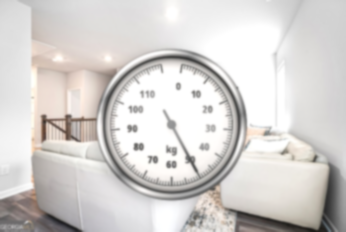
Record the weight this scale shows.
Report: 50 kg
